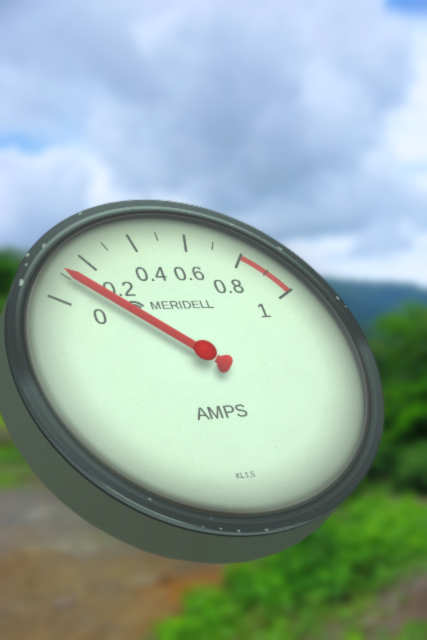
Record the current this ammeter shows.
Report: 0.1 A
